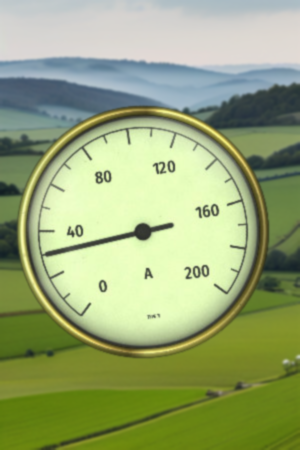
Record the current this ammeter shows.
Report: 30 A
